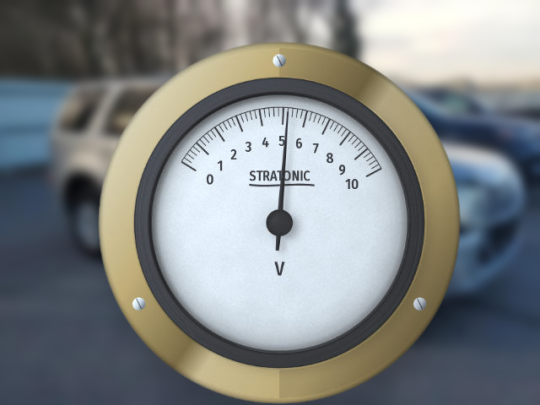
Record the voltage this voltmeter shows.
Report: 5.2 V
